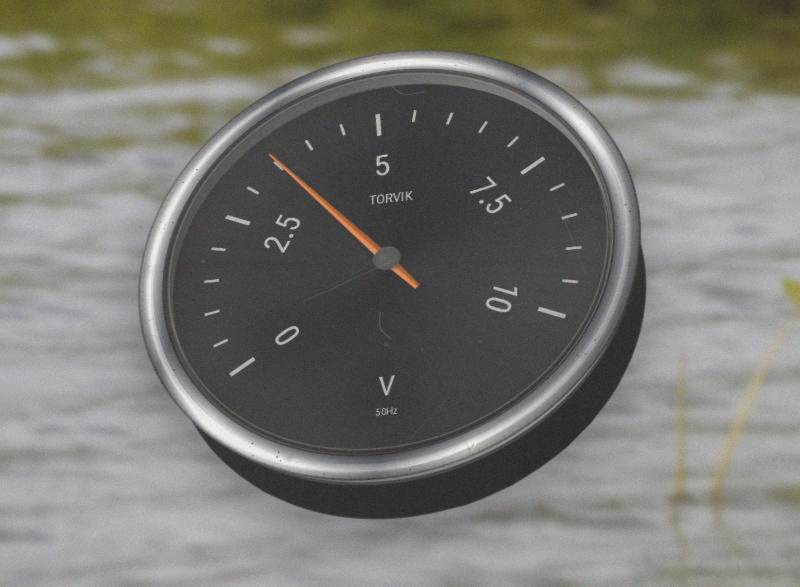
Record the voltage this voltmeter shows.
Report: 3.5 V
